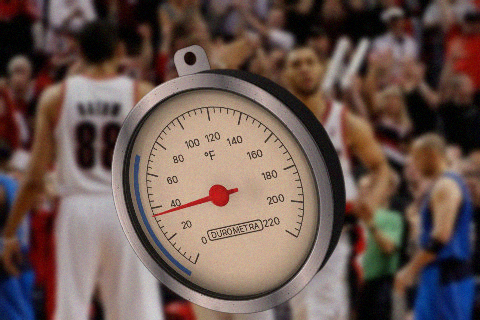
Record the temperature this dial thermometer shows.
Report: 36 °F
